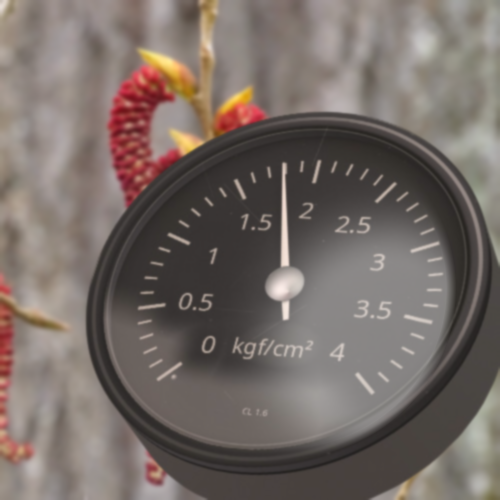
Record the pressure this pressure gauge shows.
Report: 1.8 kg/cm²
